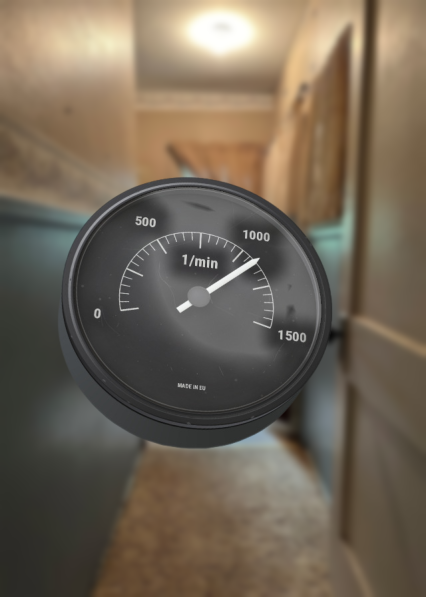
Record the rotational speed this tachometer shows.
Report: 1100 rpm
